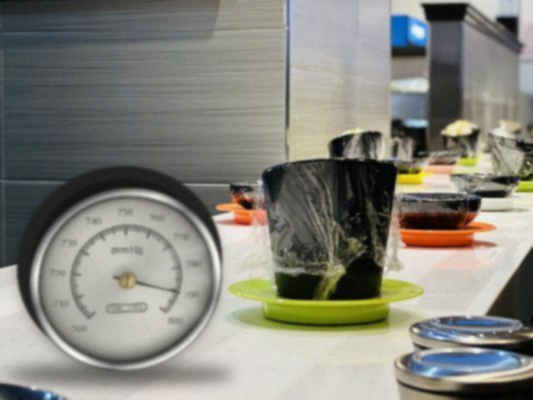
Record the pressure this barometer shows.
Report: 790 mmHg
